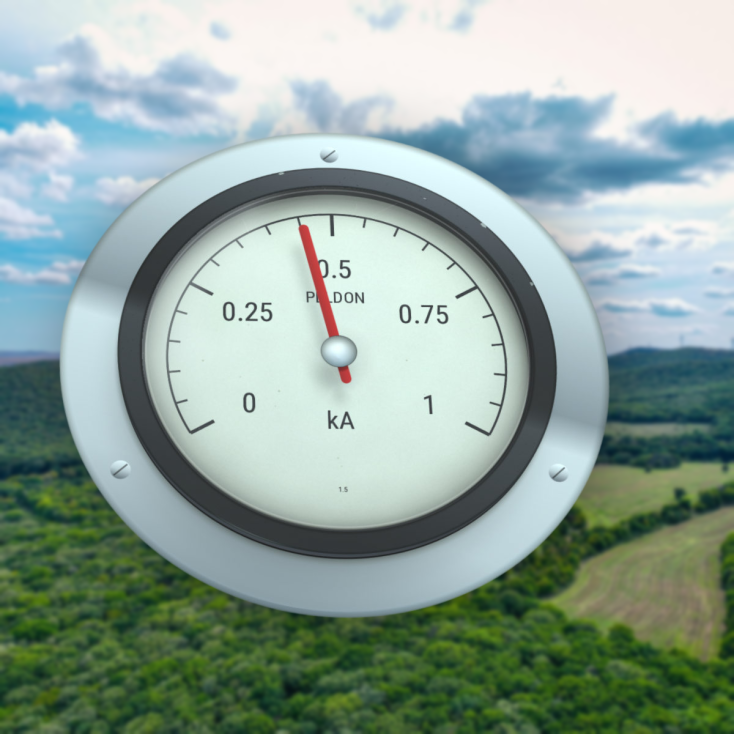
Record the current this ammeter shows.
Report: 0.45 kA
